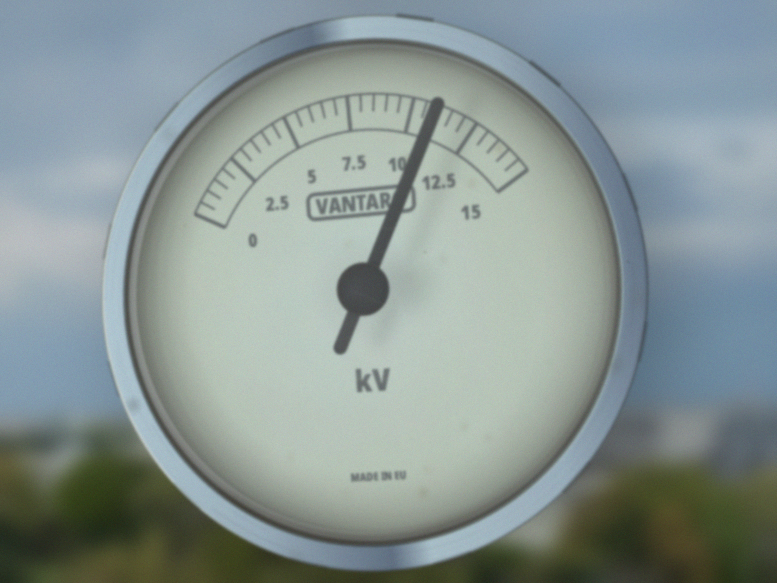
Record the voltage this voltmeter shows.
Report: 11 kV
